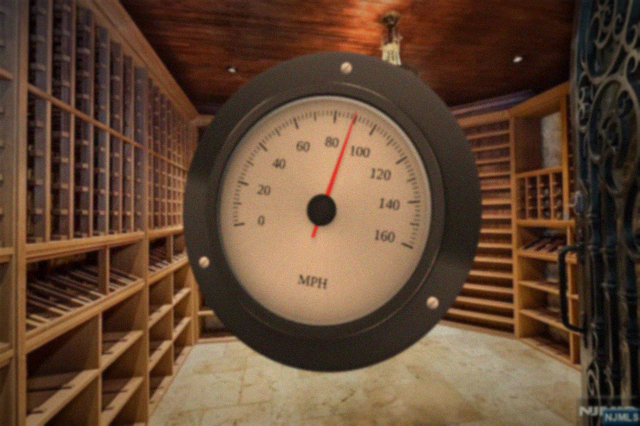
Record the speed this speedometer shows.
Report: 90 mph
